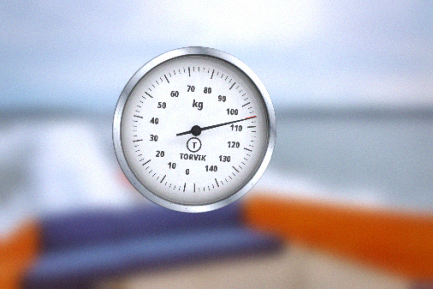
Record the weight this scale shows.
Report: 106 kg
